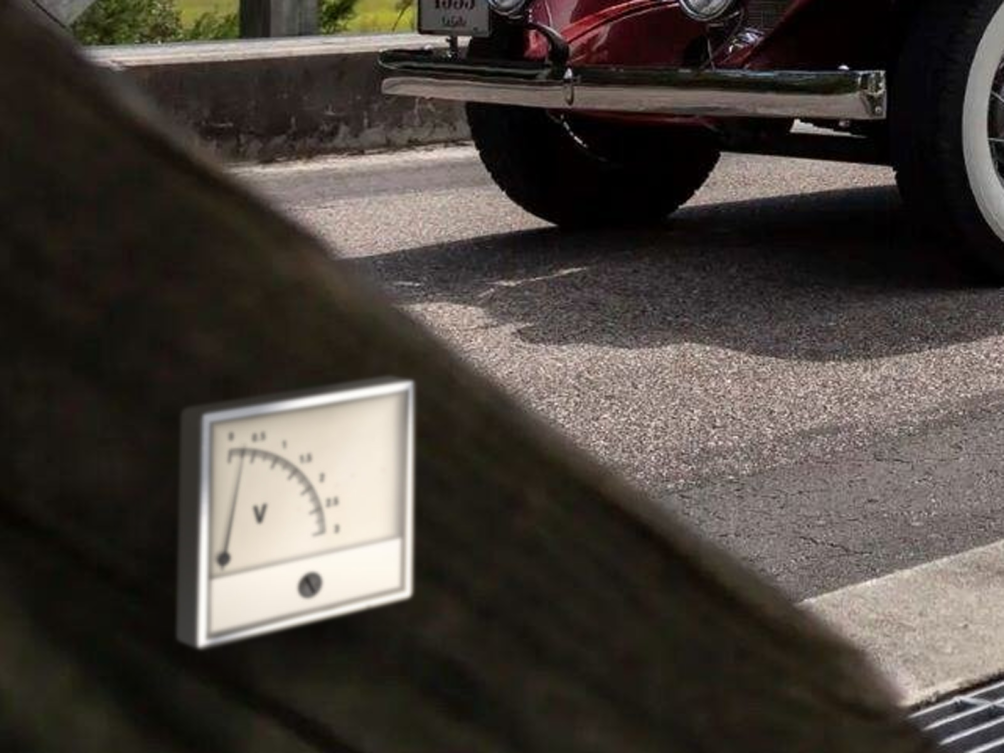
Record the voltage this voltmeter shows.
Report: 0.25 V
